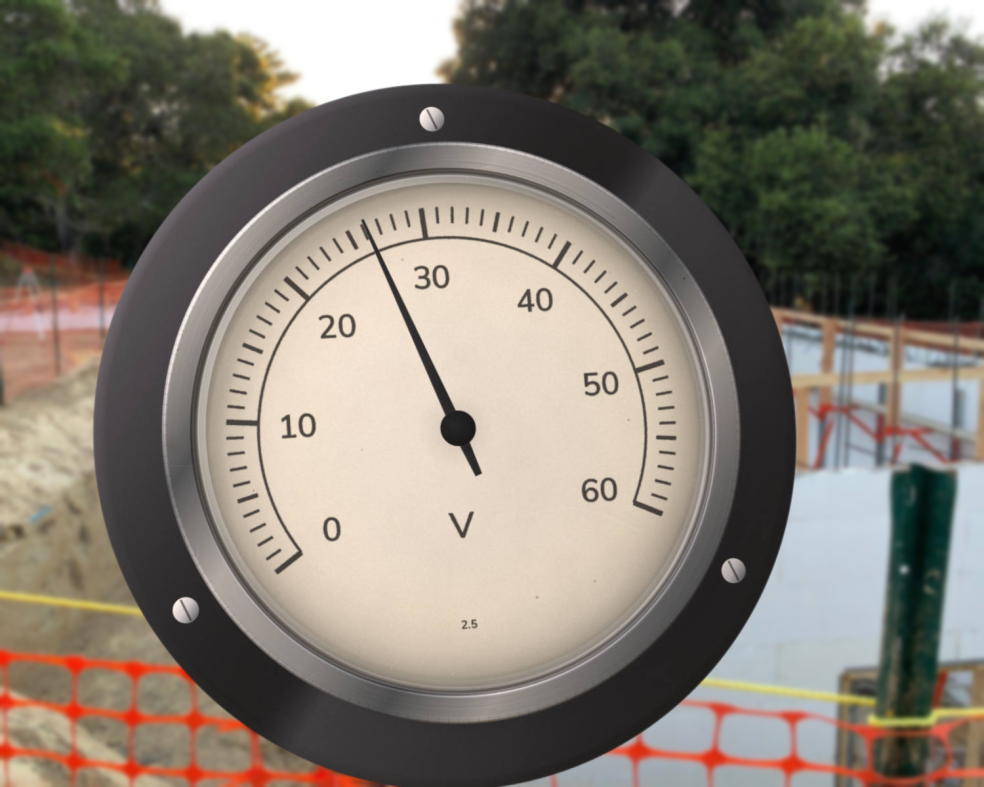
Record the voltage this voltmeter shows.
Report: 26 V
